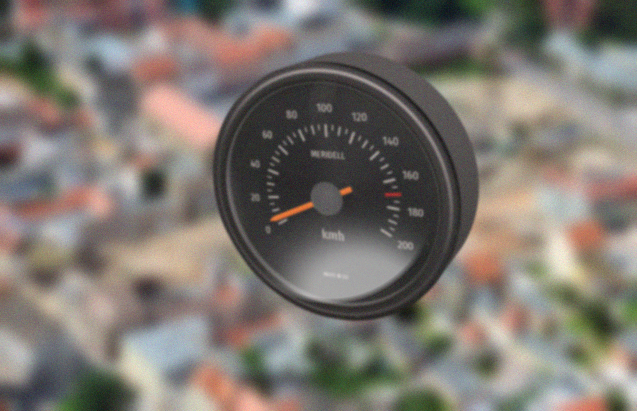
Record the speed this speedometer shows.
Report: 5 km/h
